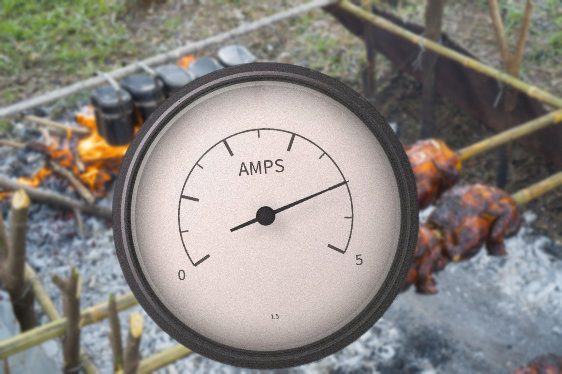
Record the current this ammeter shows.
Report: 4 A
